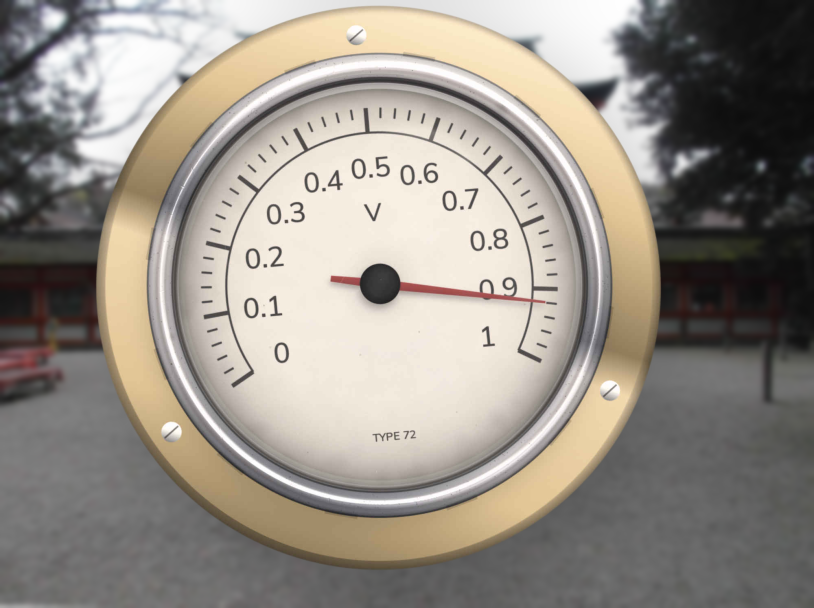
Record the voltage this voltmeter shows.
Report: 0.92 V
